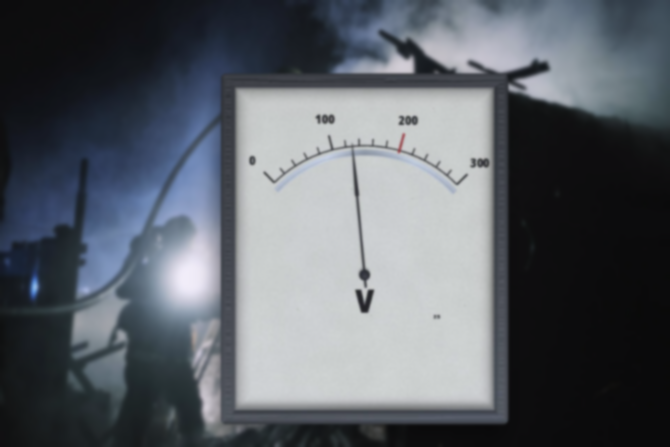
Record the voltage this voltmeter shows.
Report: 130 V
